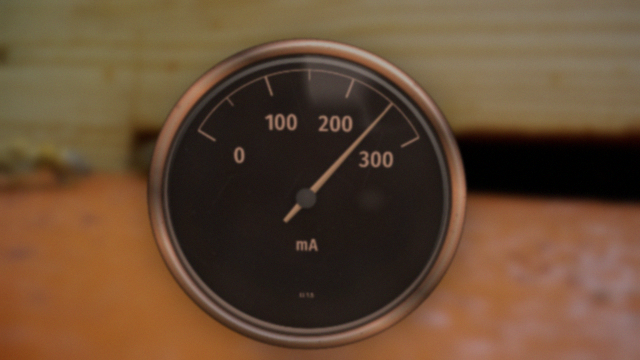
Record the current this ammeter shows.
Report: 250 mA
